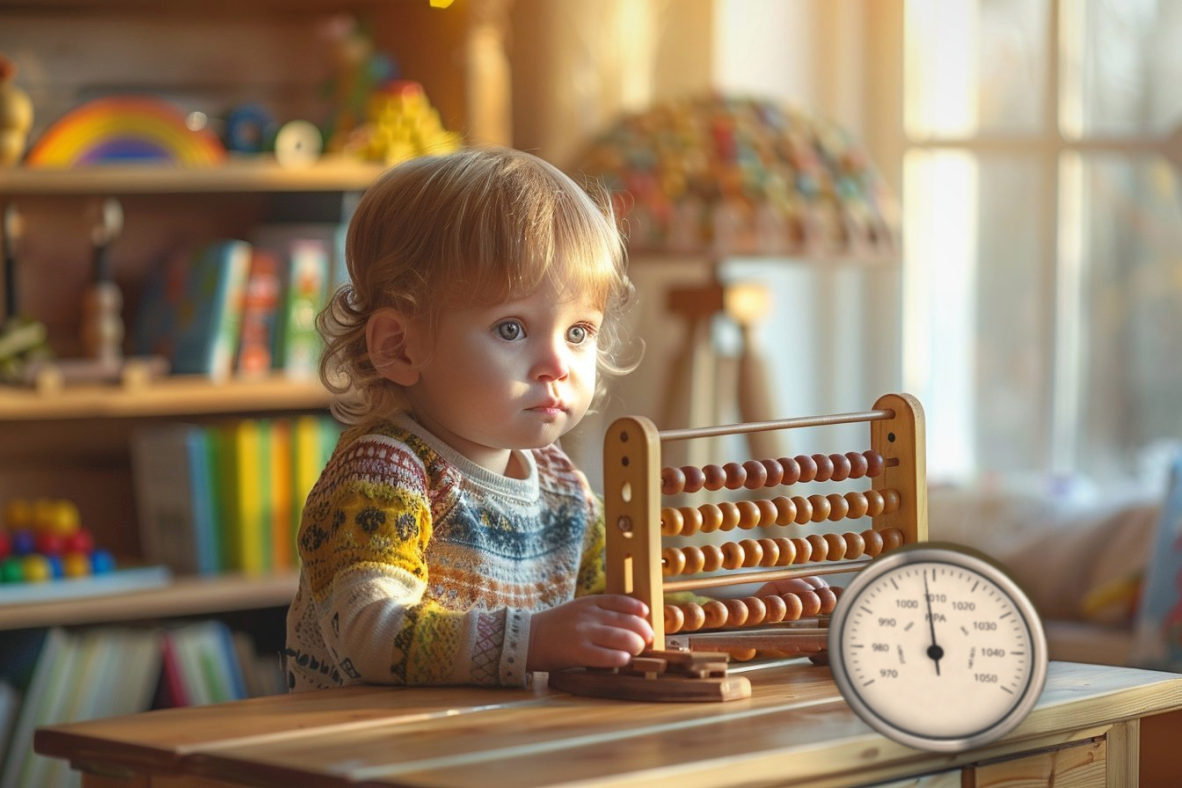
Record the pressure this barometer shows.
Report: 1008 hPa
